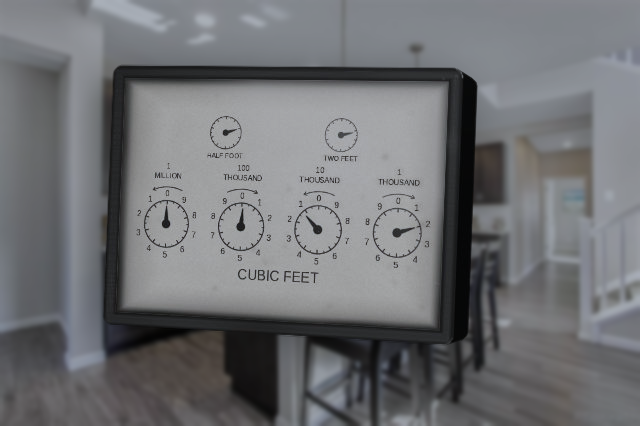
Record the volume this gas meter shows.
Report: 1200 ft³
